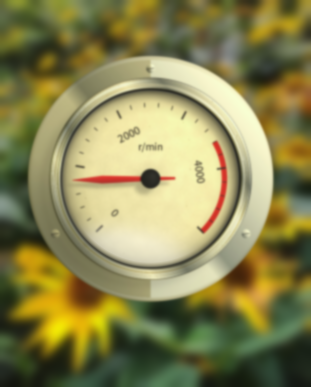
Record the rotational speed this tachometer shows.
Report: 800 rpm
